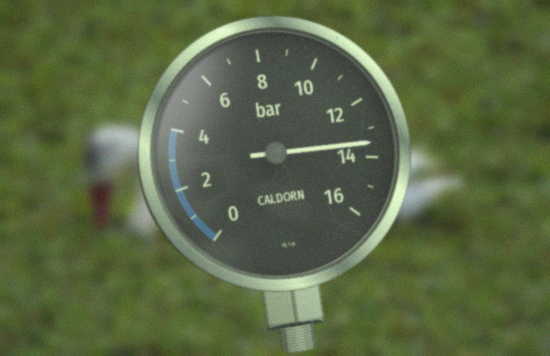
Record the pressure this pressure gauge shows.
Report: 13.5 bar
